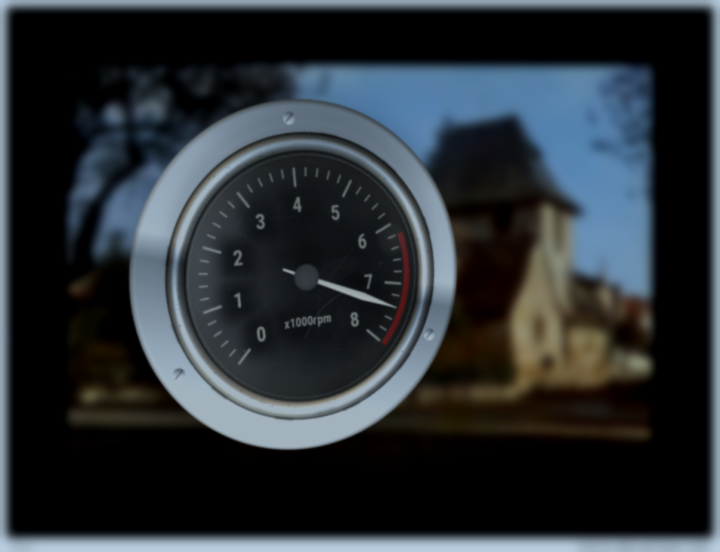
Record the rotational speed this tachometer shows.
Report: 7400 rpm
